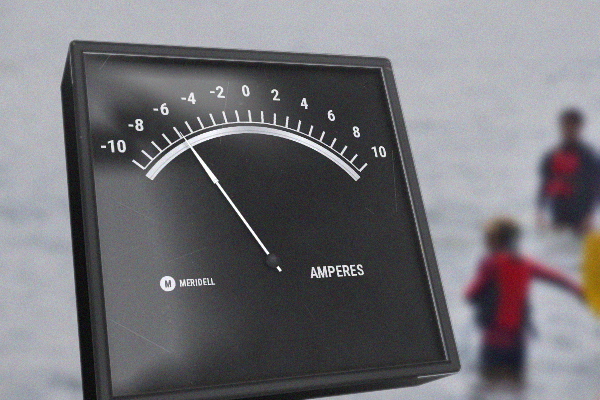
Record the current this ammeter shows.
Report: -6 A
